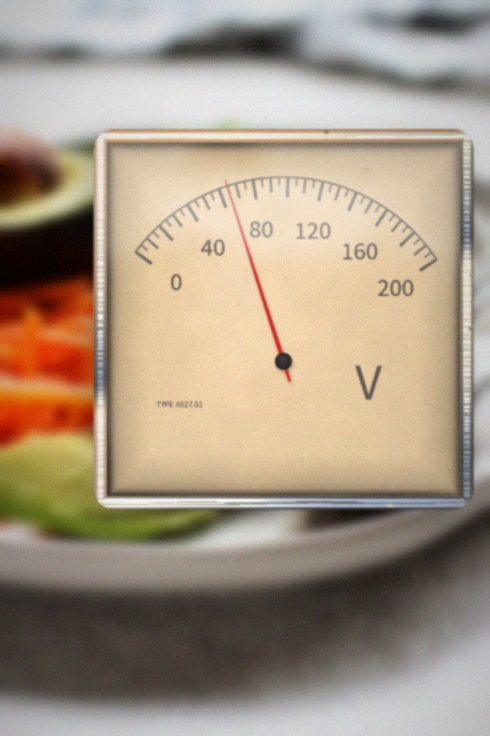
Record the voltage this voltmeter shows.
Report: 65 V
